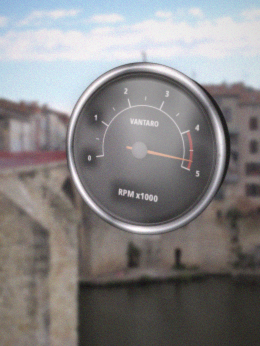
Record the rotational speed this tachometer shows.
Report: 4750 rpm
